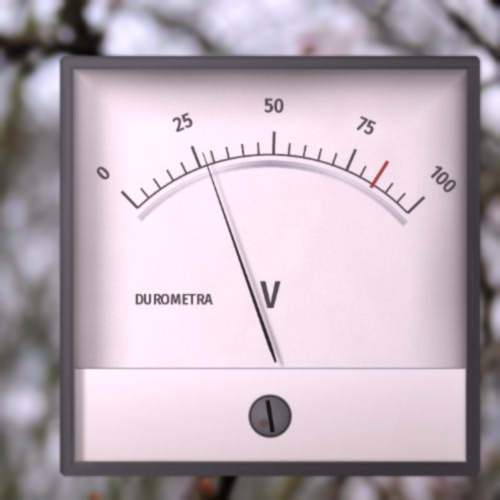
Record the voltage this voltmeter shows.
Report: 27.5 V
